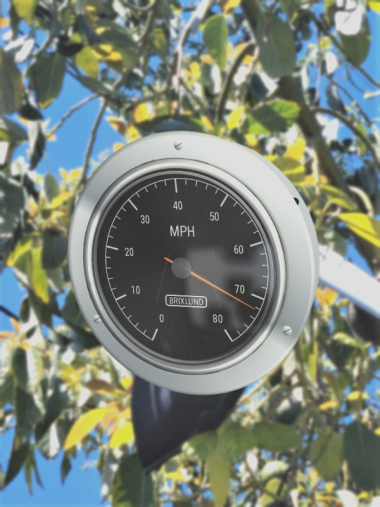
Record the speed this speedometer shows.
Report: 72 mph
